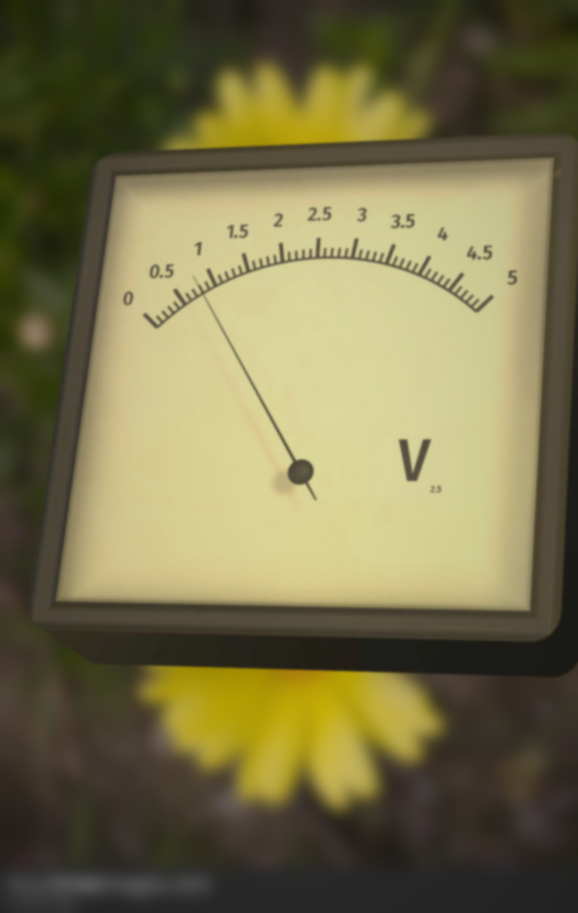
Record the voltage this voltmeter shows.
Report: 0.8 V
